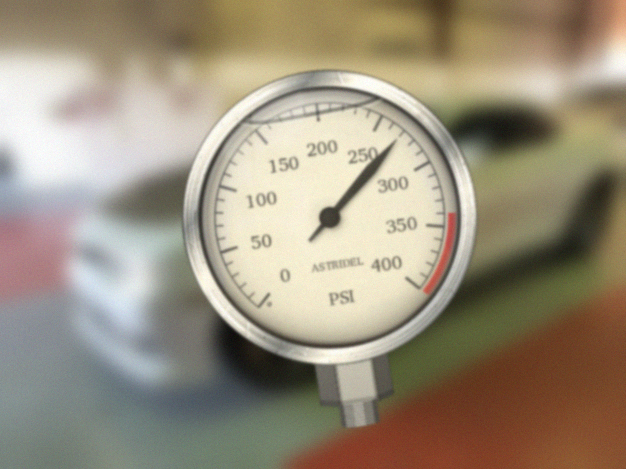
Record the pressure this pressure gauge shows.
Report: 270 psi
